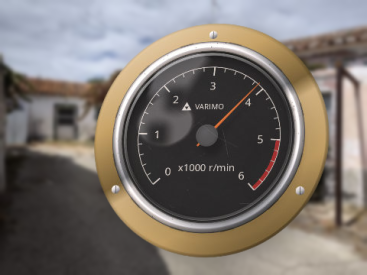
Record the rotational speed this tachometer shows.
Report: 3900 rpm
